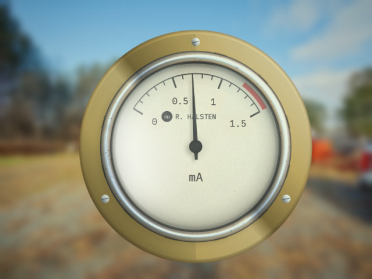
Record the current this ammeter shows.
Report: 0.7 mA
